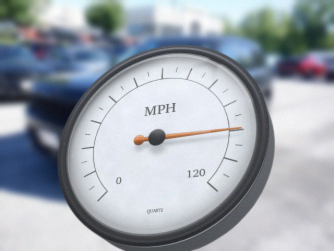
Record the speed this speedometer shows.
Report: 100 mph
